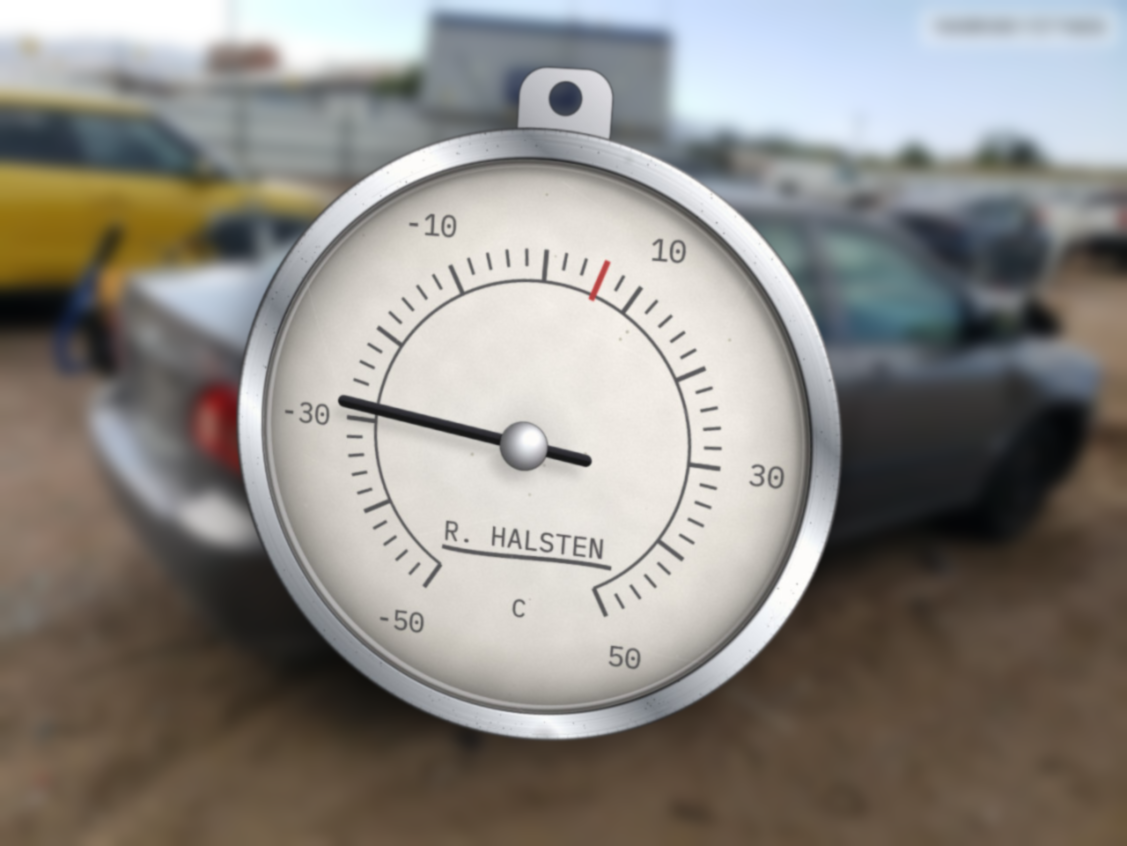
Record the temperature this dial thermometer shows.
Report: -28 °C
